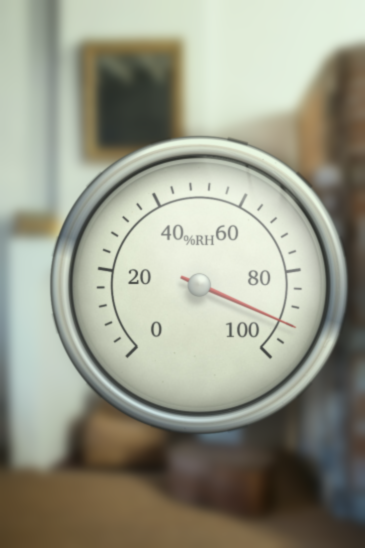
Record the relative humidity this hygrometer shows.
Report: 92 %
